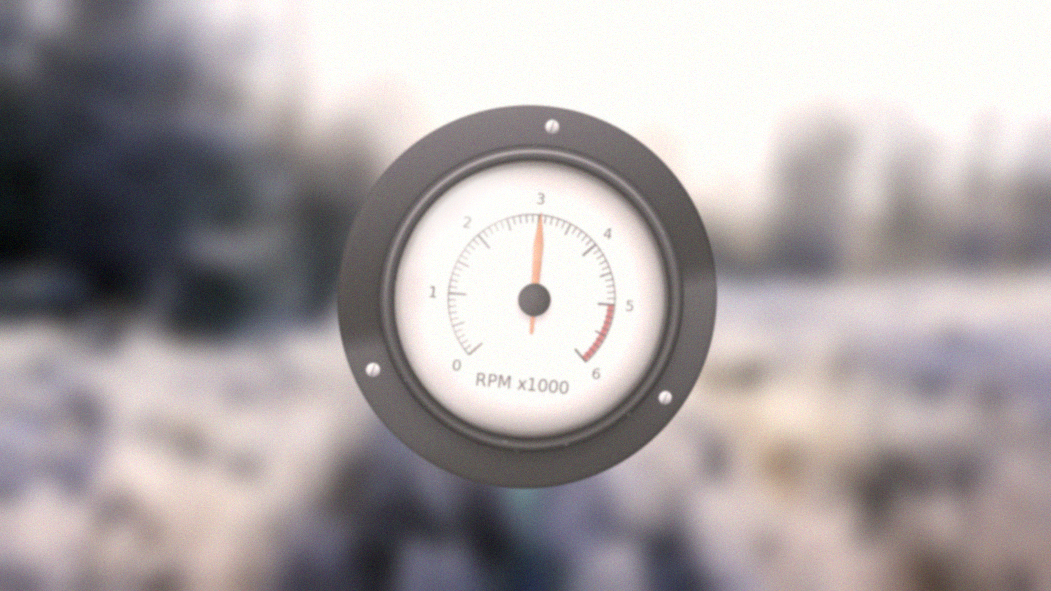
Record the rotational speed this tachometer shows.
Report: 3000 rpm
